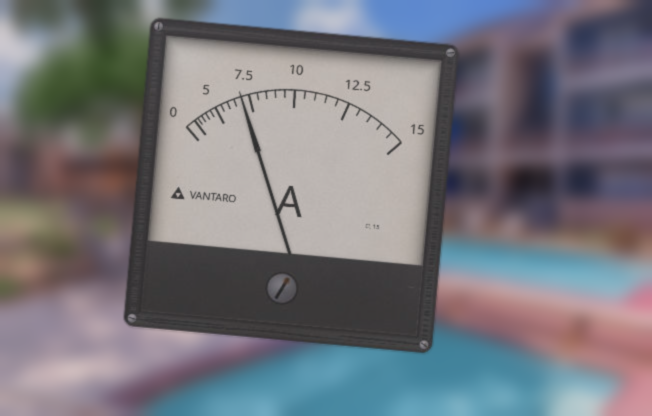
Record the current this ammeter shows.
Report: 7 A
